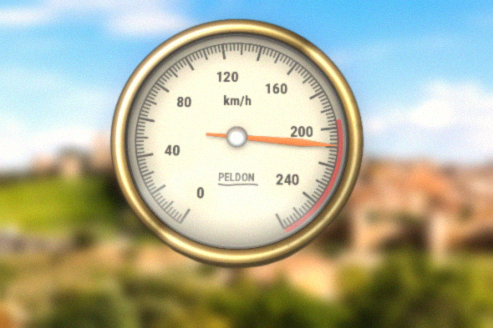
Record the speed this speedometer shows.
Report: 210 km/h
